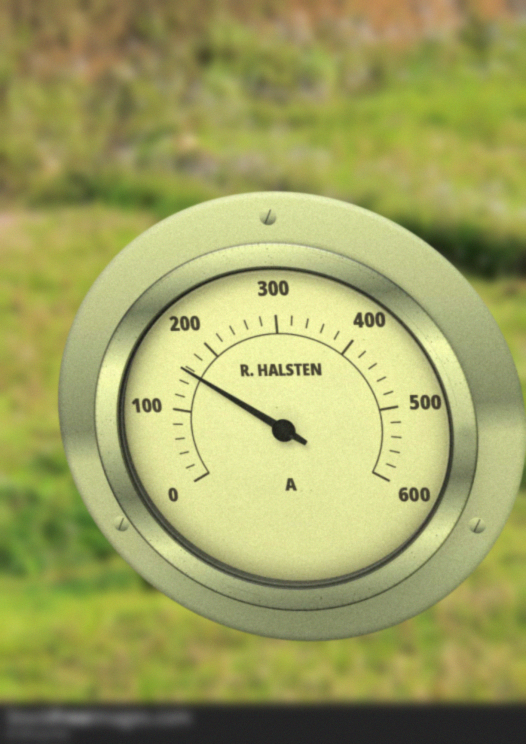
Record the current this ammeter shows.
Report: 160 A
